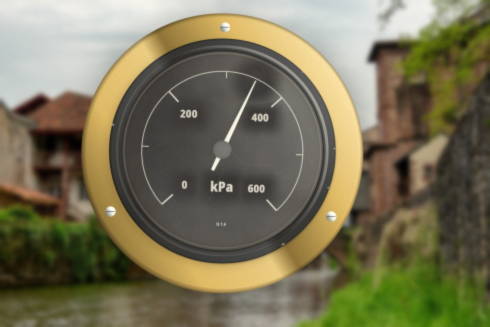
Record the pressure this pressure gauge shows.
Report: 350 kPa
